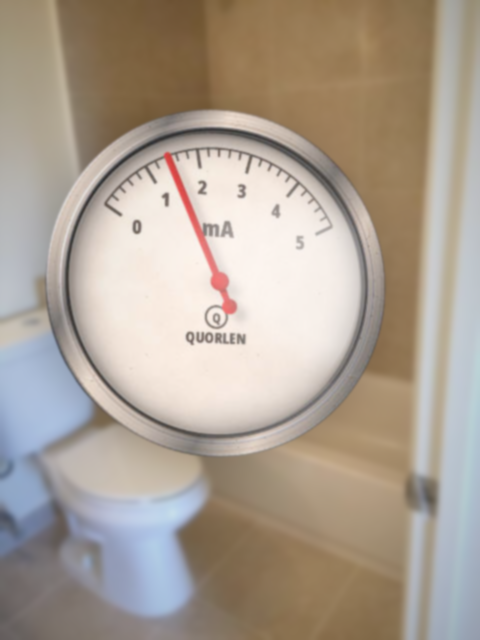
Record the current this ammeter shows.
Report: 1.4 mA
